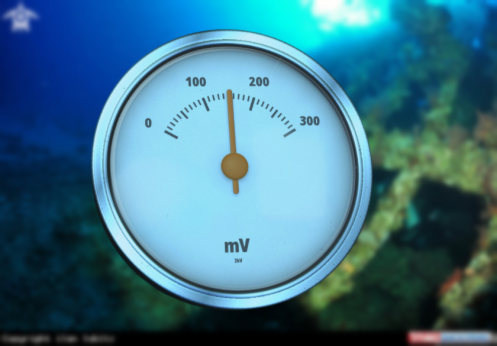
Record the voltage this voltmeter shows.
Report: 150 mV
